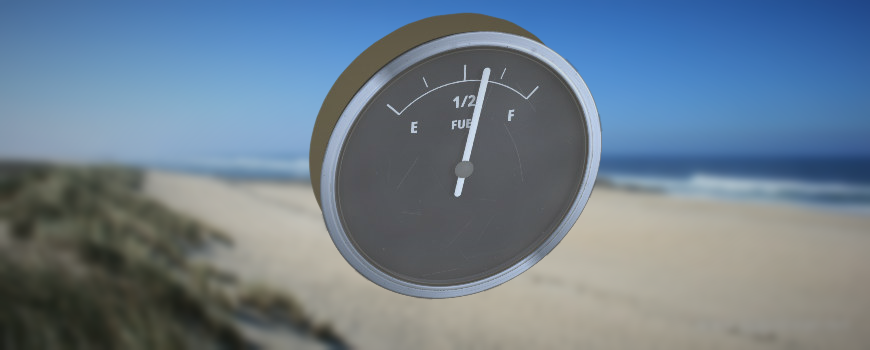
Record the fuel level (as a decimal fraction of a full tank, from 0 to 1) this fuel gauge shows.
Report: 0.625
